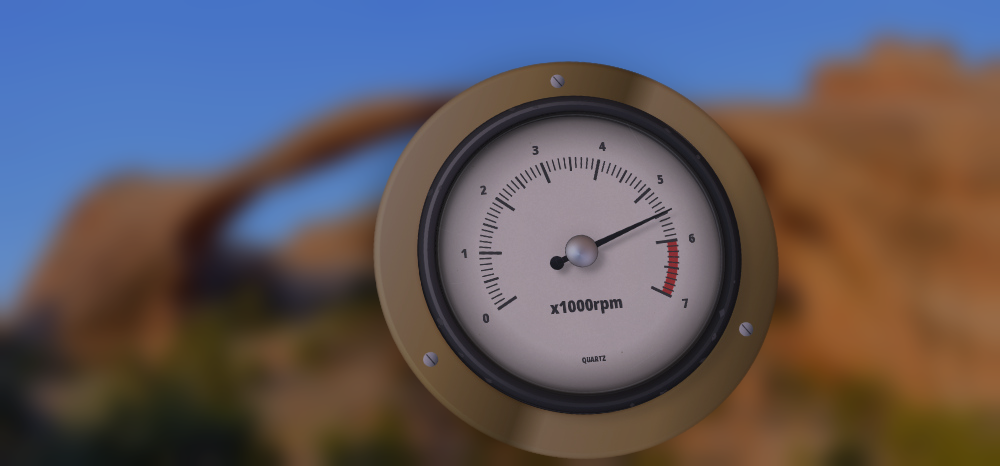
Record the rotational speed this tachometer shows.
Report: 5500 rpm
